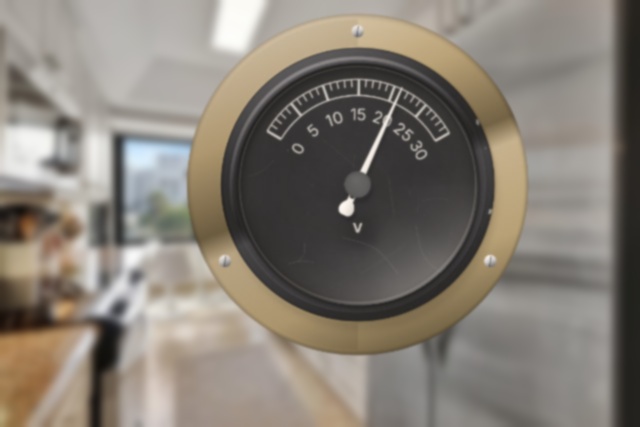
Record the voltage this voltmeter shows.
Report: 21 V
